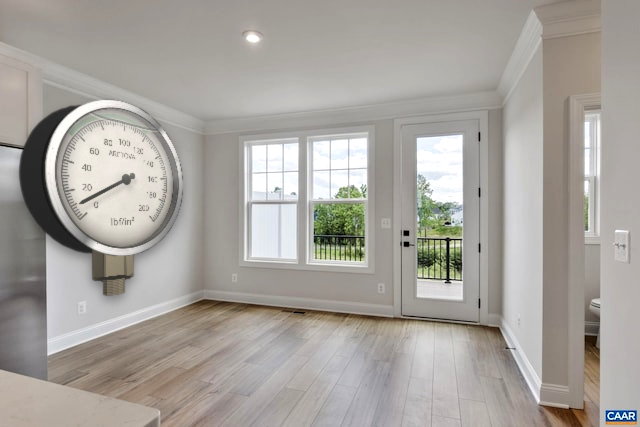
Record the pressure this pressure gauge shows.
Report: 10 psi
